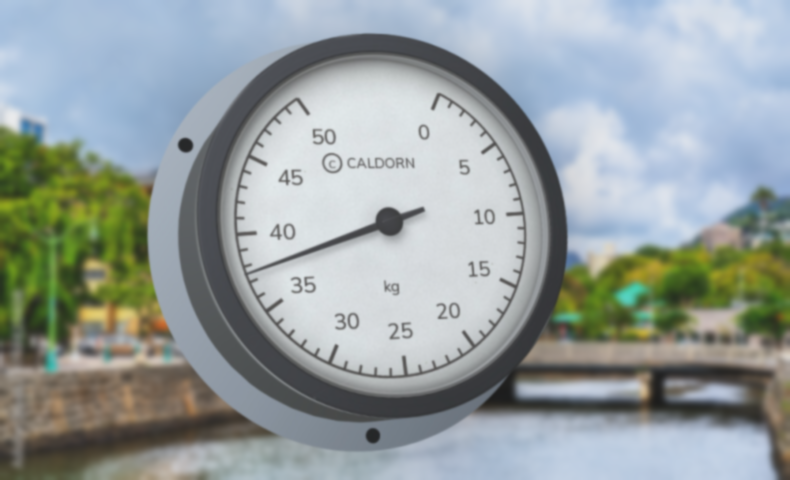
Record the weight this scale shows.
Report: 37.5 kg
